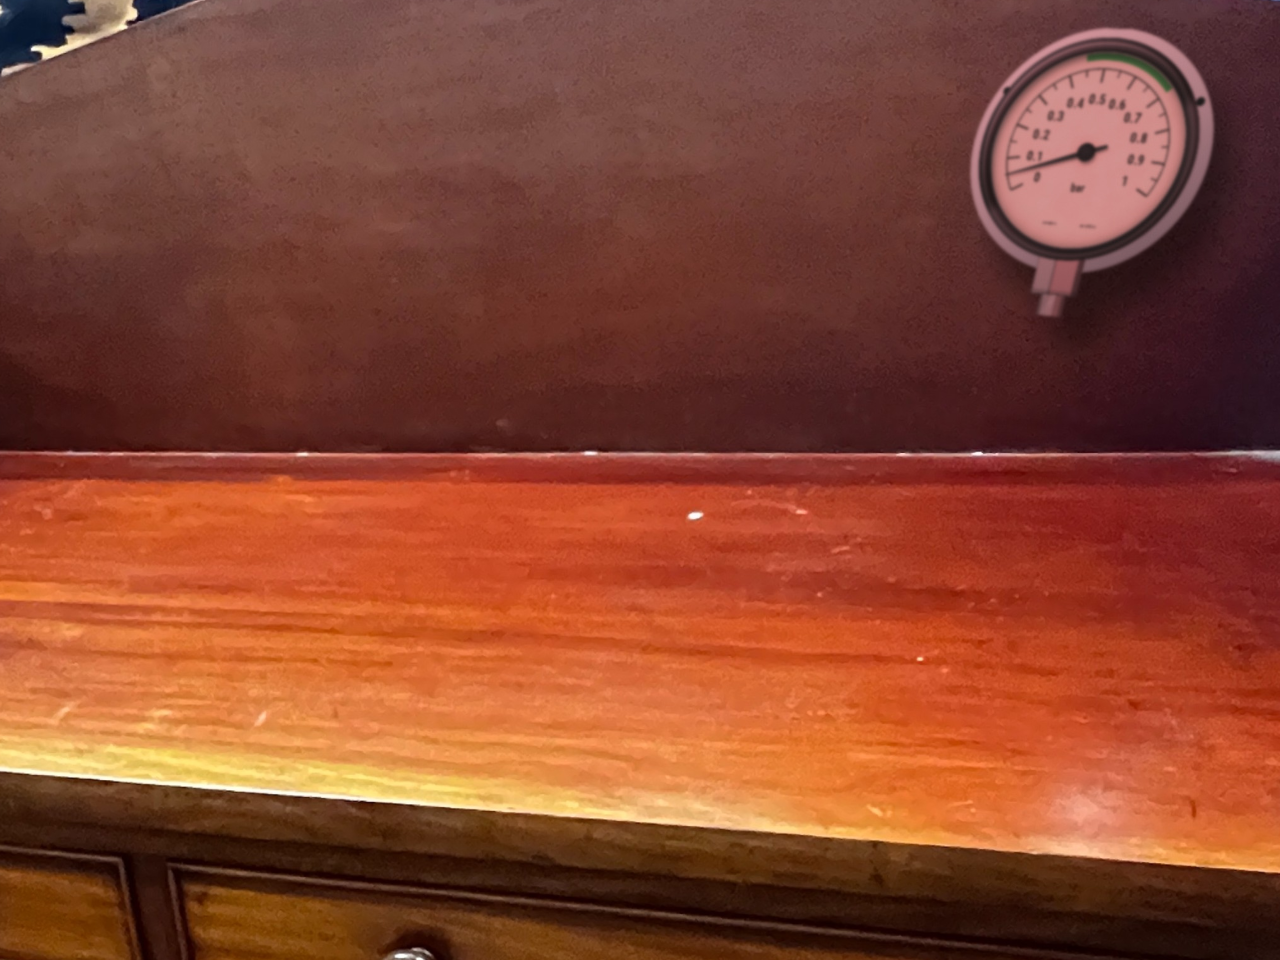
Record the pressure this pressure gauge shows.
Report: 0.05 bar
